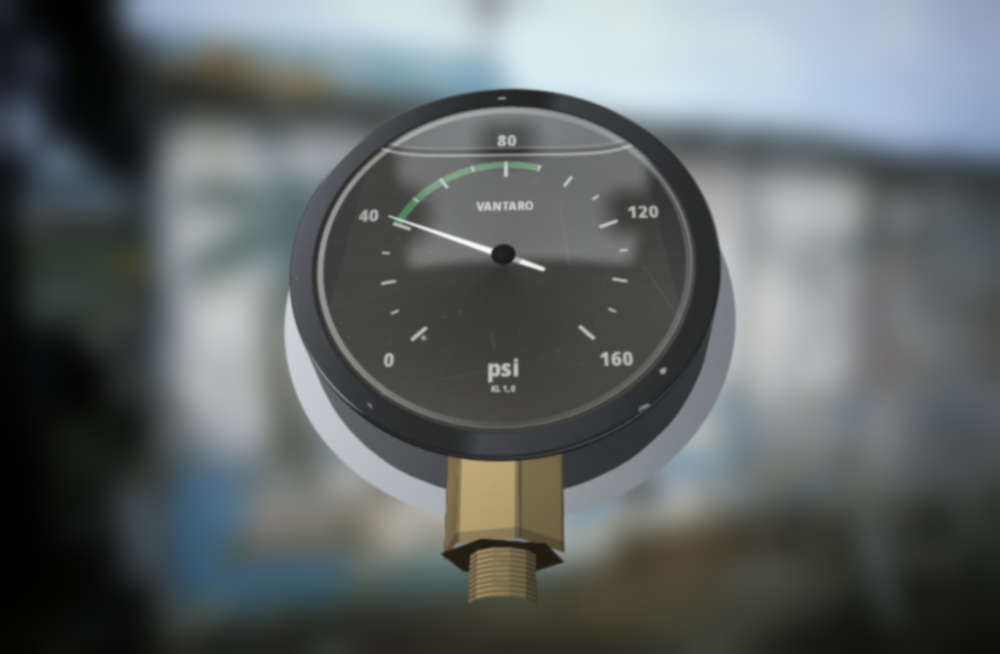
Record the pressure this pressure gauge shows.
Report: 40 psi
